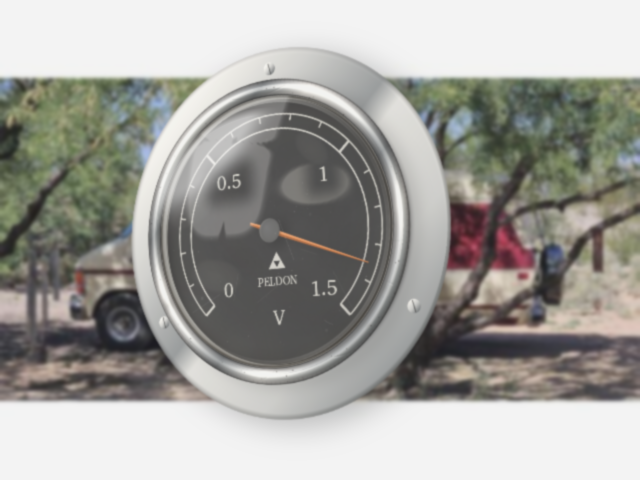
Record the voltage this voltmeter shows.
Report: 1.35 V
